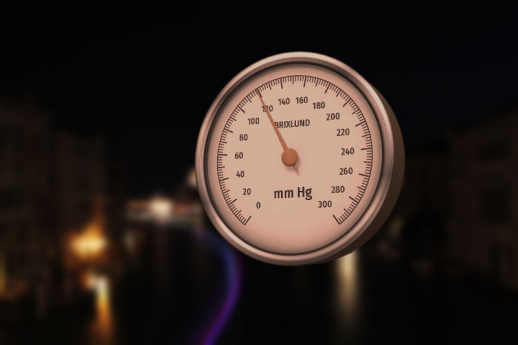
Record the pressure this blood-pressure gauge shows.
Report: 120 mmHg
